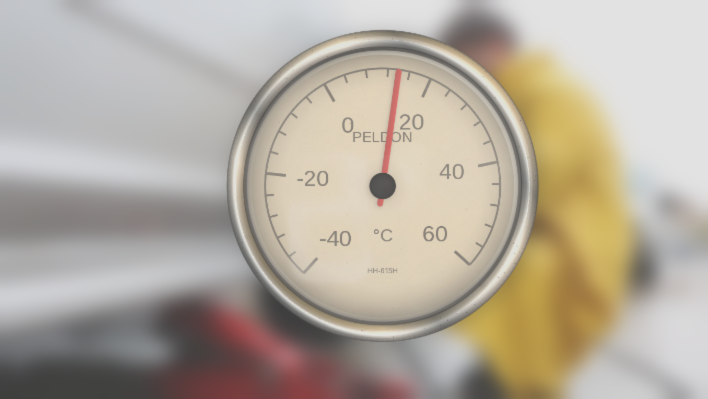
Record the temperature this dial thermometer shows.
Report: 14 °C
